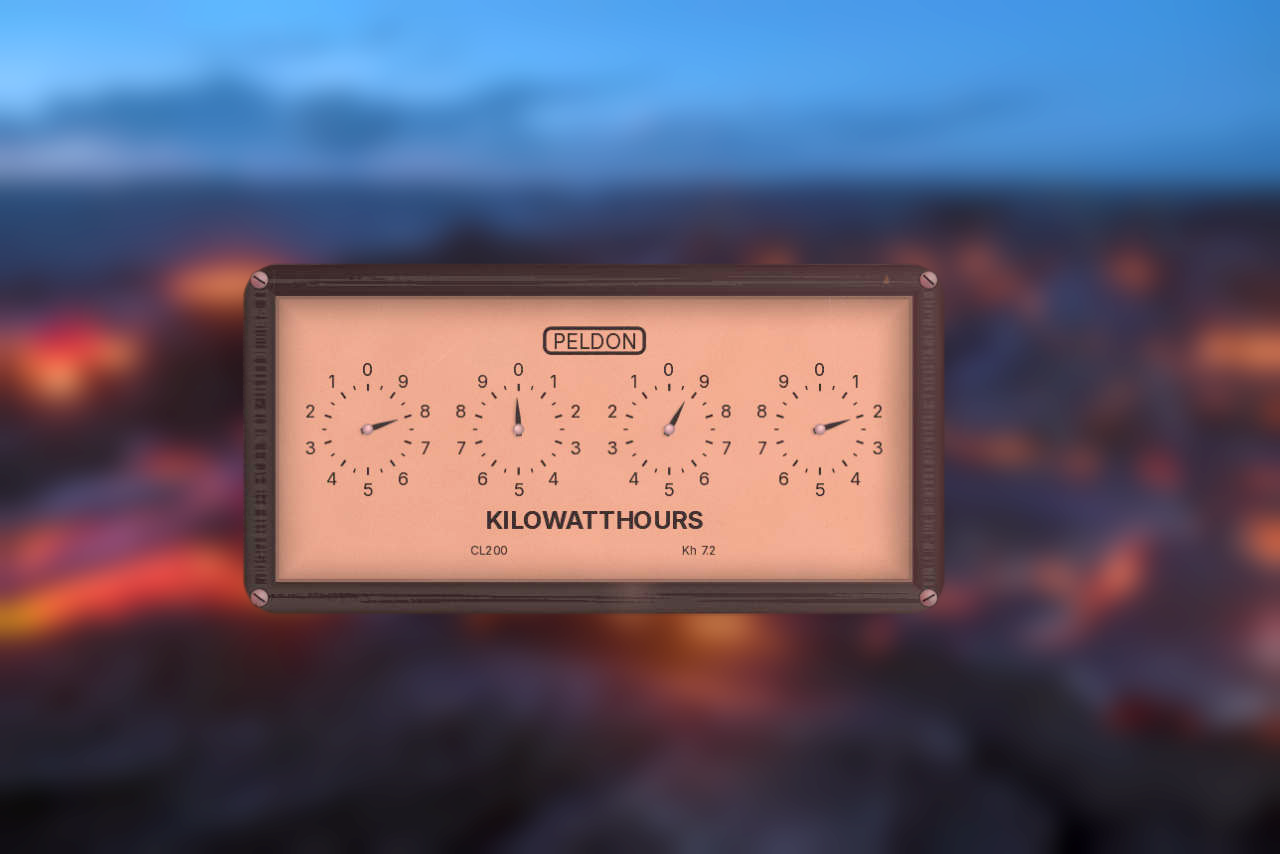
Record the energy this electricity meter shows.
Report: 7992 kWh
